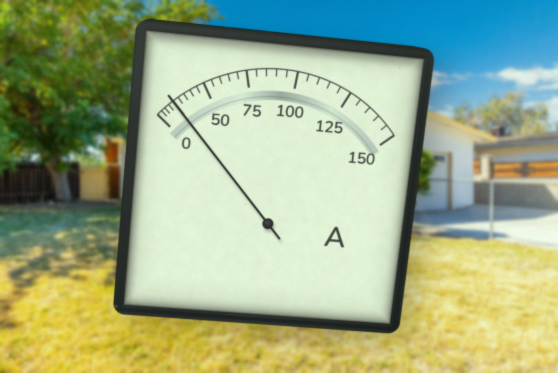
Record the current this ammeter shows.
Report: 25 A
